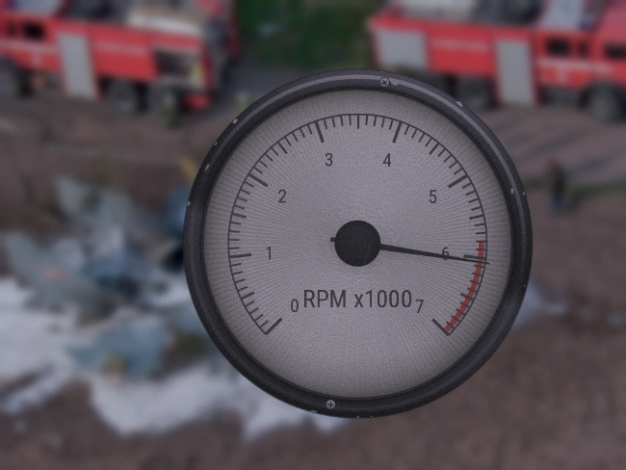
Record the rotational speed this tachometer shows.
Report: 6050 rpm
